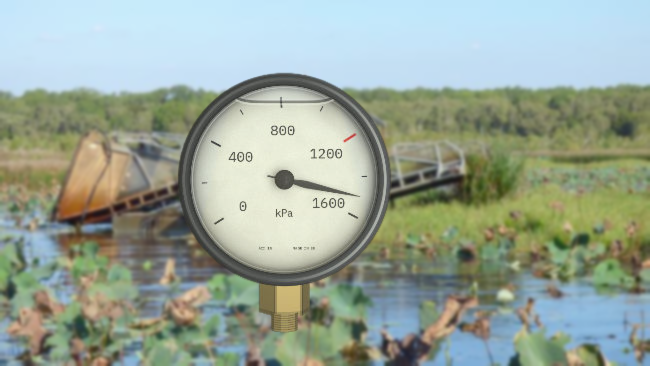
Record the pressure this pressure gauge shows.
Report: 1500 kPa
